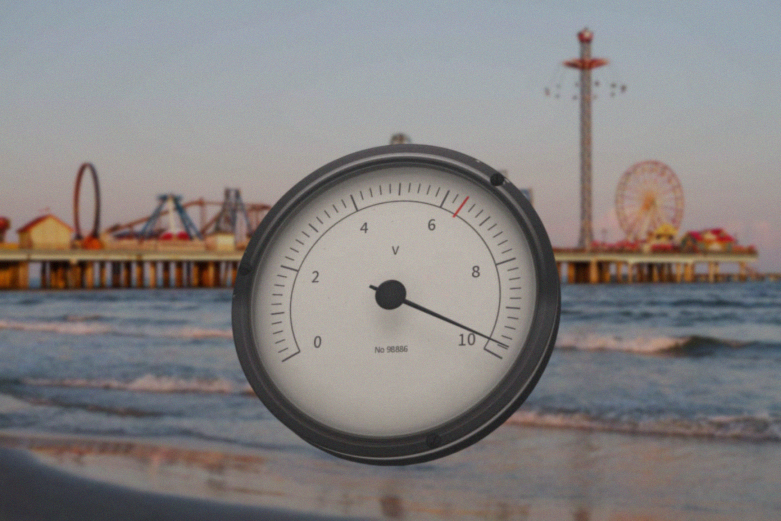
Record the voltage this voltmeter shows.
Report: 9.8 V
